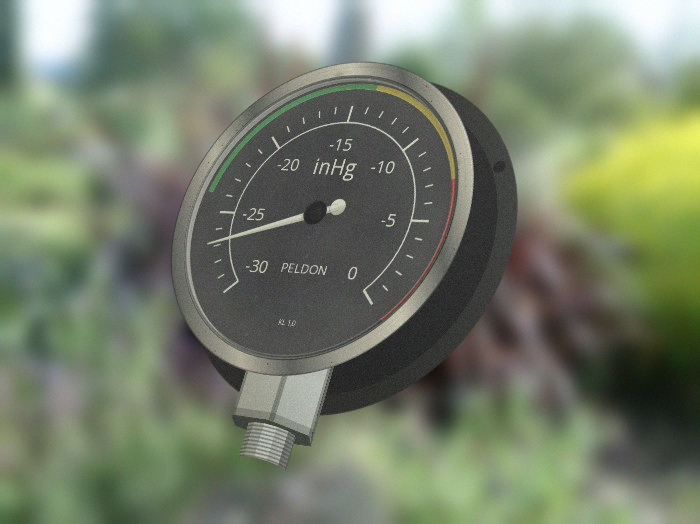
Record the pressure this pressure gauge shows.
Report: -27 inHg
